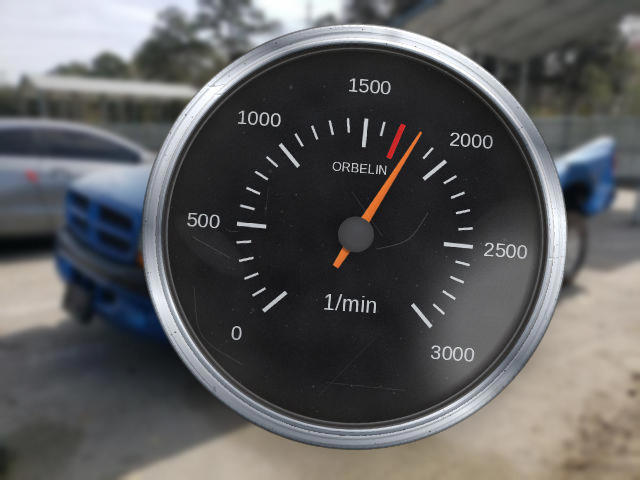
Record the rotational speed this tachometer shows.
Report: 1800 rpm
